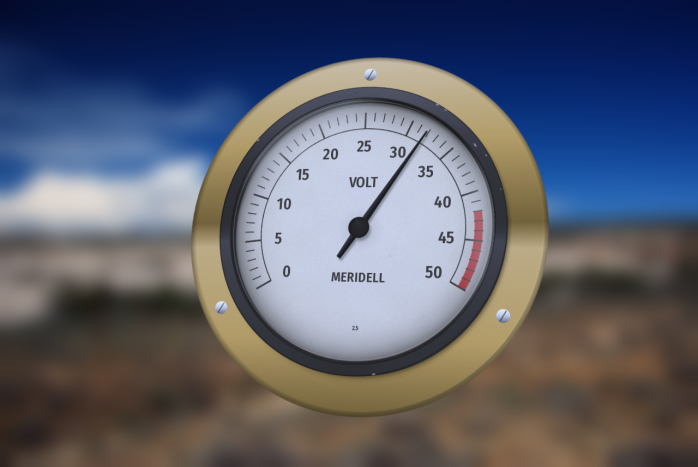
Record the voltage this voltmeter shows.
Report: 32 V
